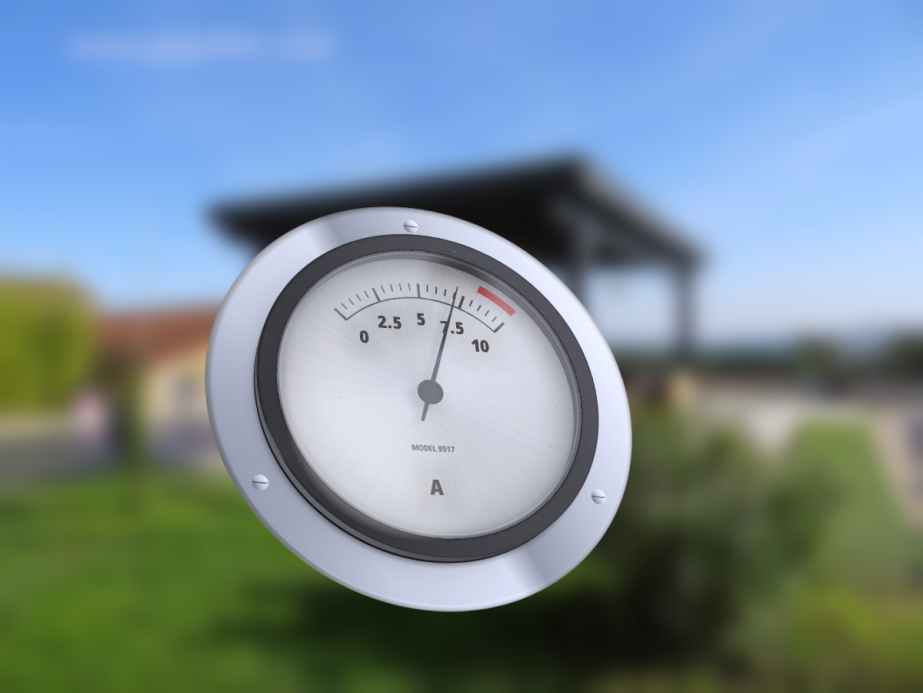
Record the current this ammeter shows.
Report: 7 A
